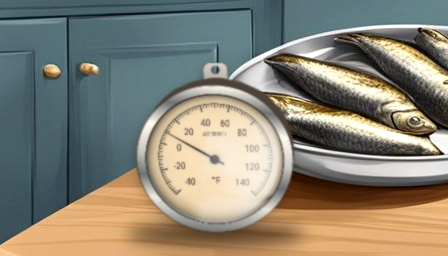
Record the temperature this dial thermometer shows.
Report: 10 °F
